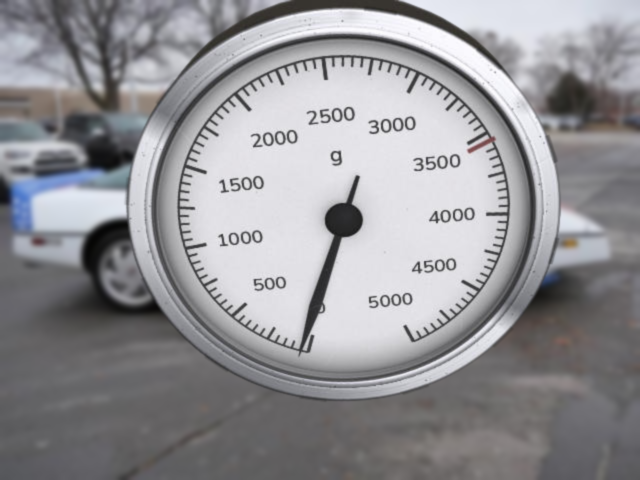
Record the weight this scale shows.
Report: 50 g
